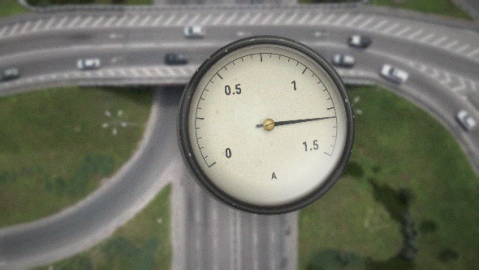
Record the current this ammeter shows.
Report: 1.3 A
